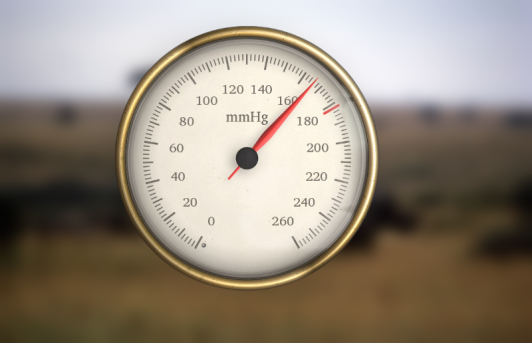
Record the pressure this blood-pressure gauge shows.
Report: 166 mmHg
